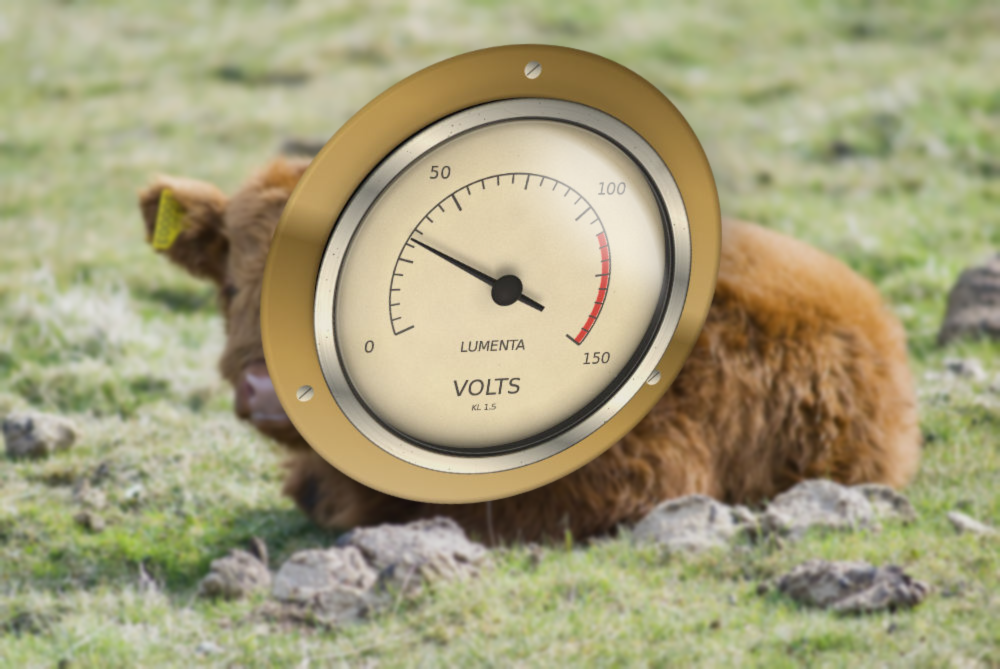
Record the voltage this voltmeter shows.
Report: 32.5 V
